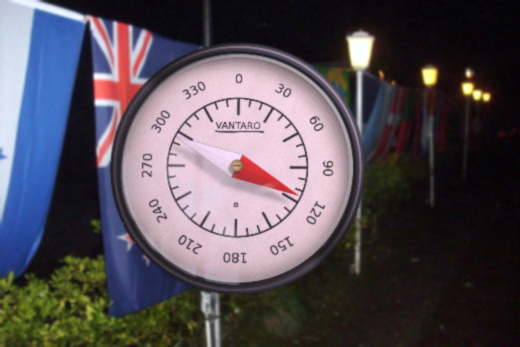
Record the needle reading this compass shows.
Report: 115 °
